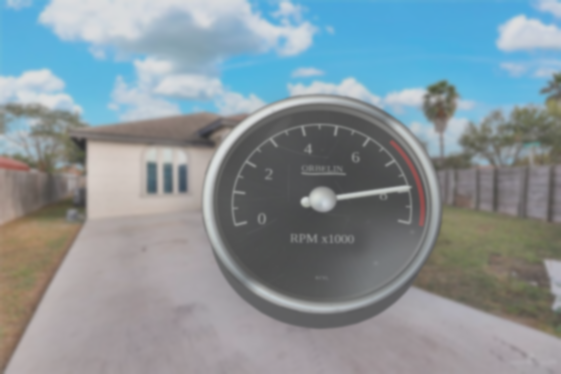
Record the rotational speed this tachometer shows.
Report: 8000 rpm
